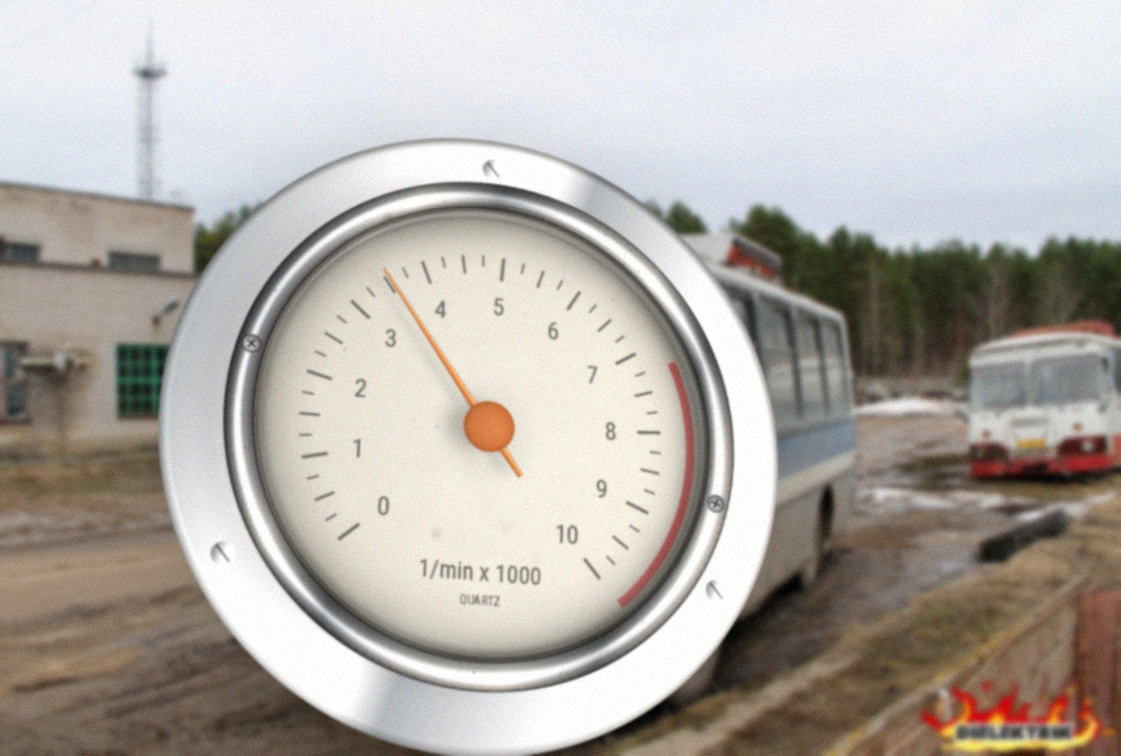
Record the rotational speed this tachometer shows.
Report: 3500 rpm
